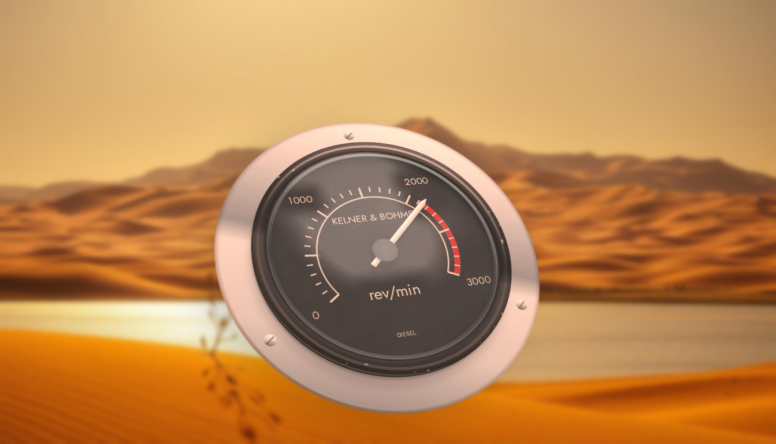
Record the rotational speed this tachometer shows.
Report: 2150 rpm
